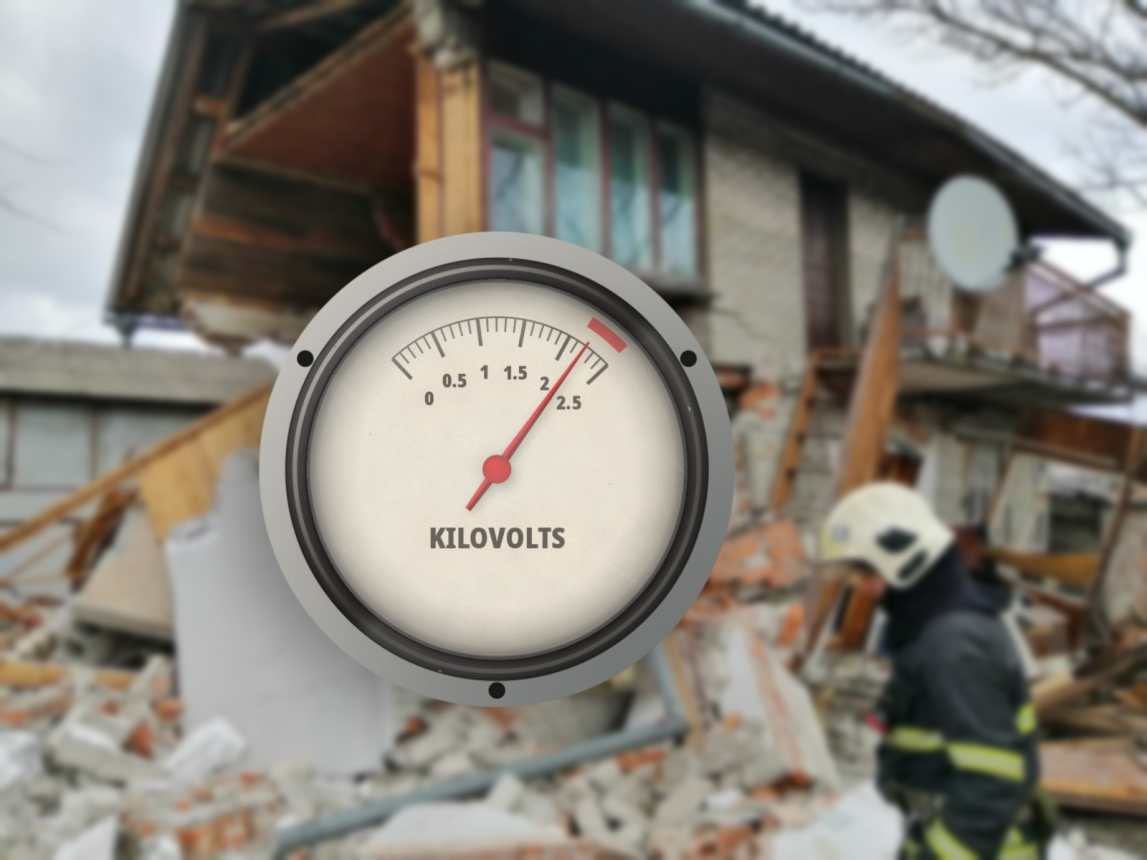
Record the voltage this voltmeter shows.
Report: 2.2 kV
